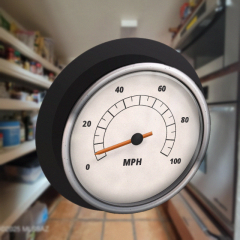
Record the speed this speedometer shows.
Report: 5 mph
